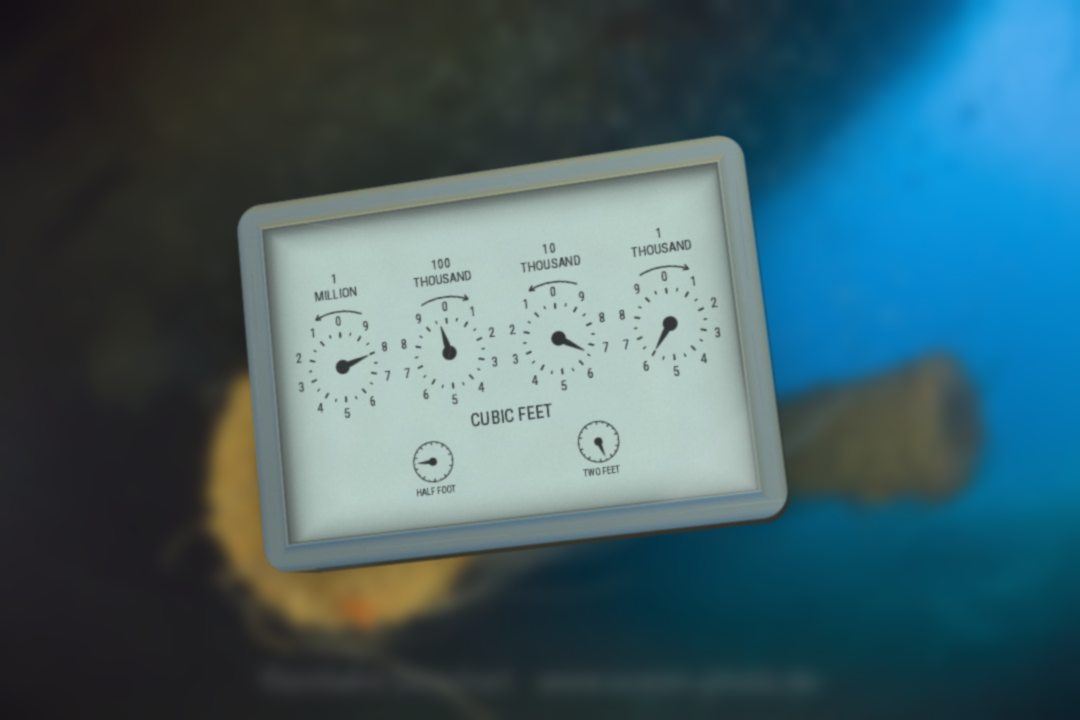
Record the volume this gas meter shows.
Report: 796600 ft³
